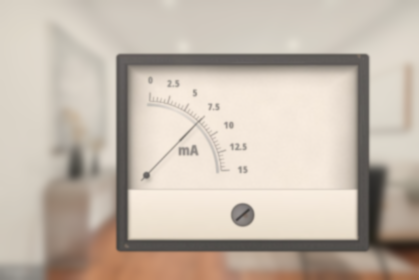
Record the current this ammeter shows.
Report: 7.5 mA
